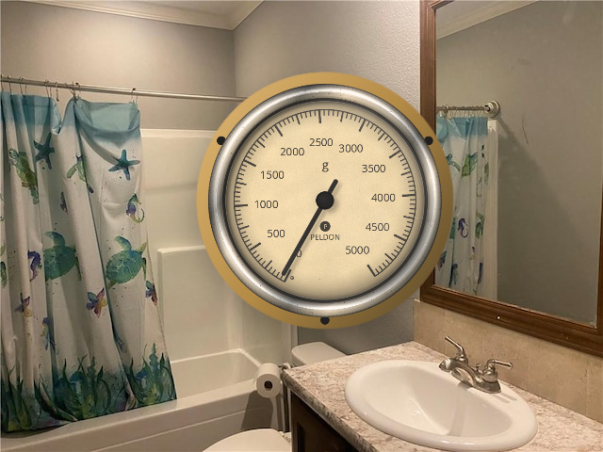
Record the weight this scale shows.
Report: 50 g
